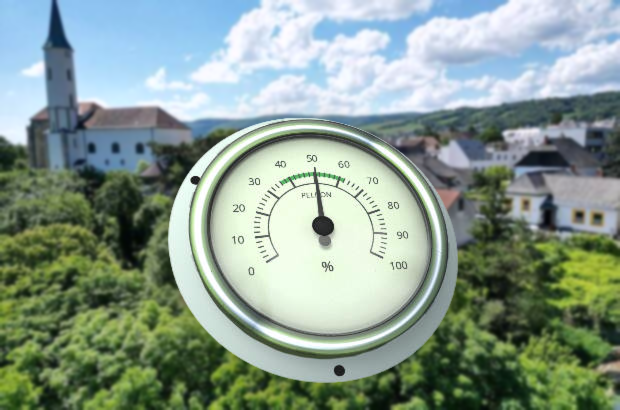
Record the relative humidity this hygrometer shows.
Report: 50 %
